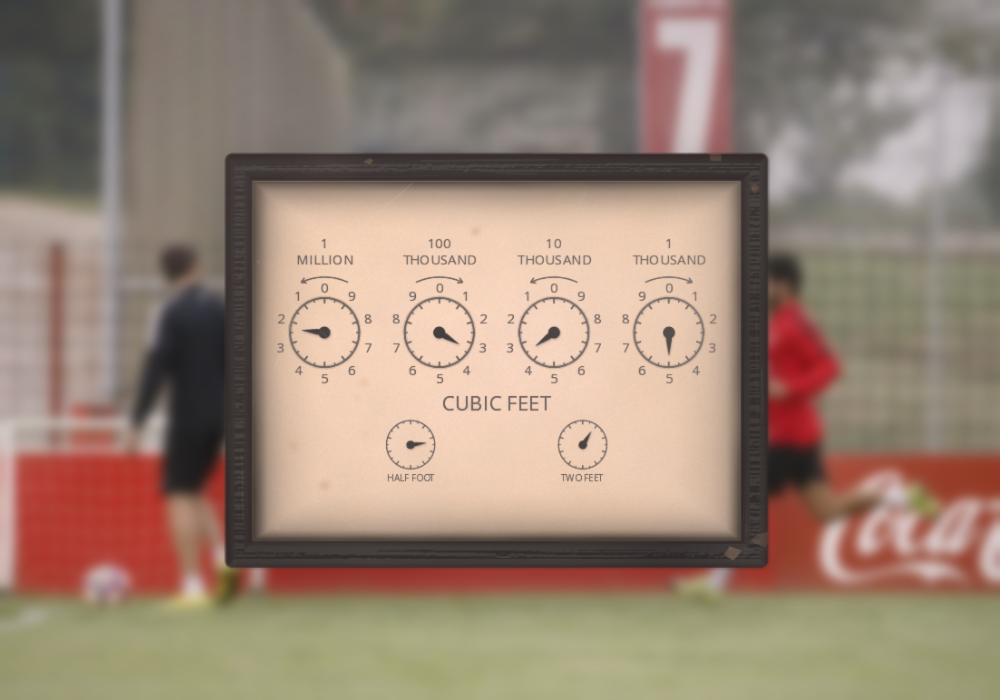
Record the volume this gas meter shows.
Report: 233500 ft³
